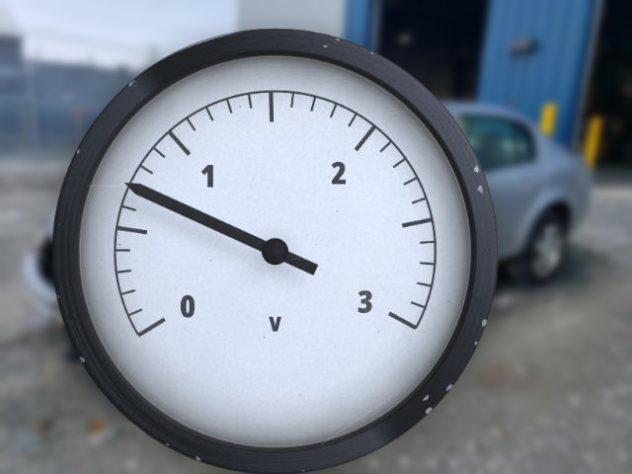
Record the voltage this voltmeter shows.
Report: 0.7 V
